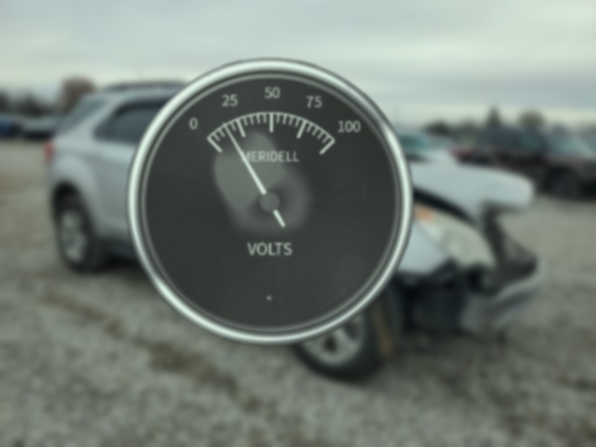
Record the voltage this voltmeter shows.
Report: 15 V
